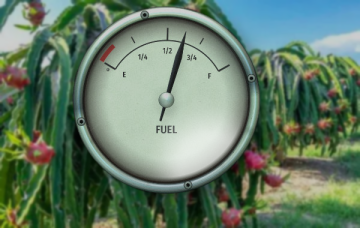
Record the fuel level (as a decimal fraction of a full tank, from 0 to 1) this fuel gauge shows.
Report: 0.625
